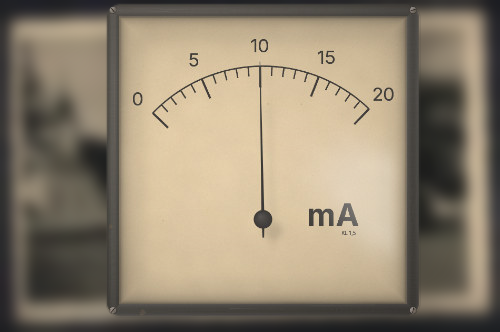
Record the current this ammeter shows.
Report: 10 mA
